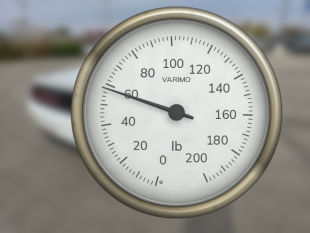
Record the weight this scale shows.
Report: 58 lb
